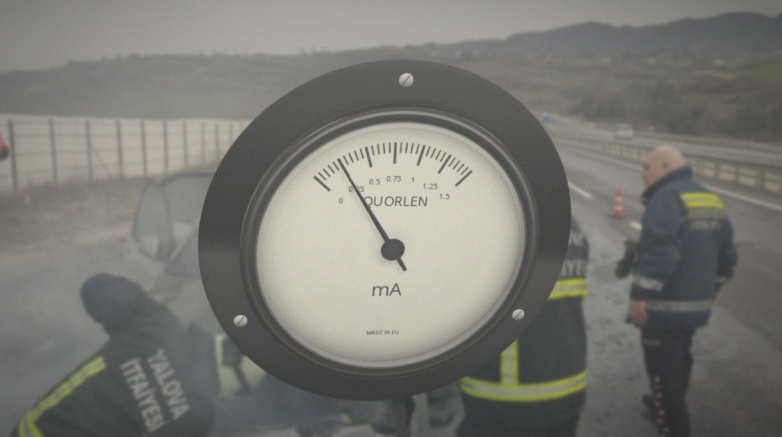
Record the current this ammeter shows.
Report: 0.25 mA
